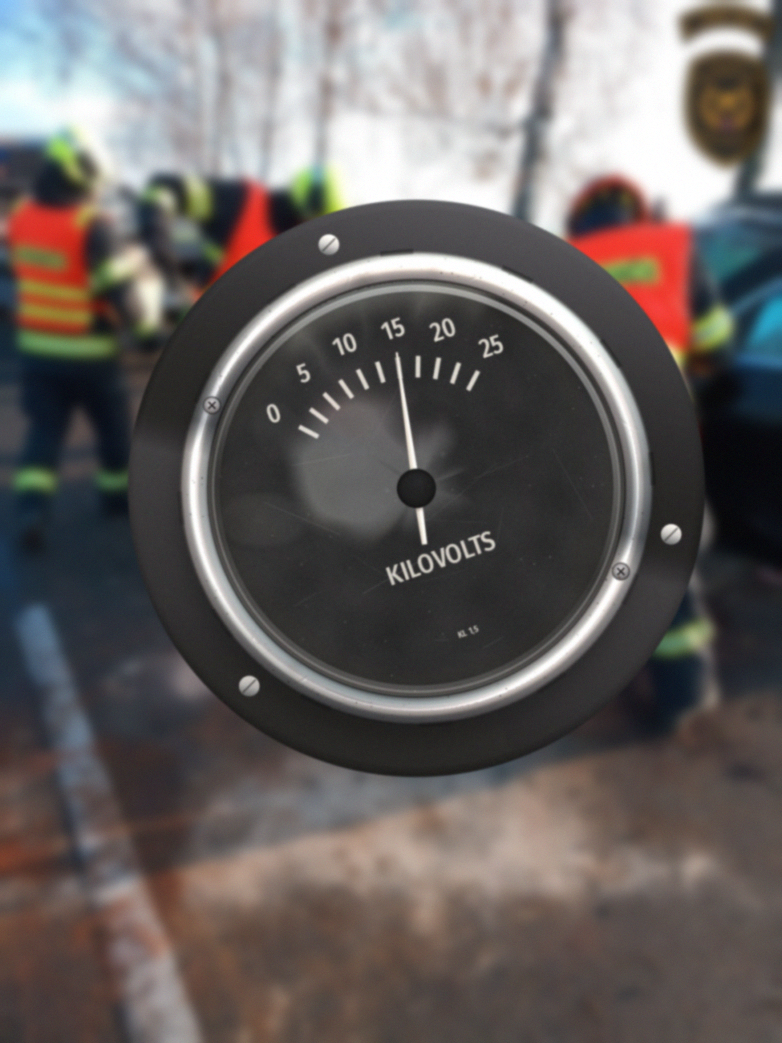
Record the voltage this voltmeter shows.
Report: 15 kV
